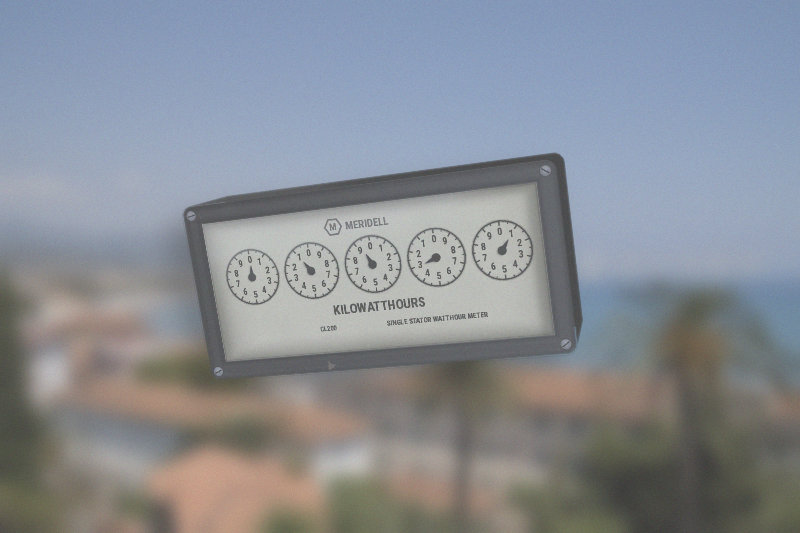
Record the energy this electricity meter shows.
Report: 931 kWh
